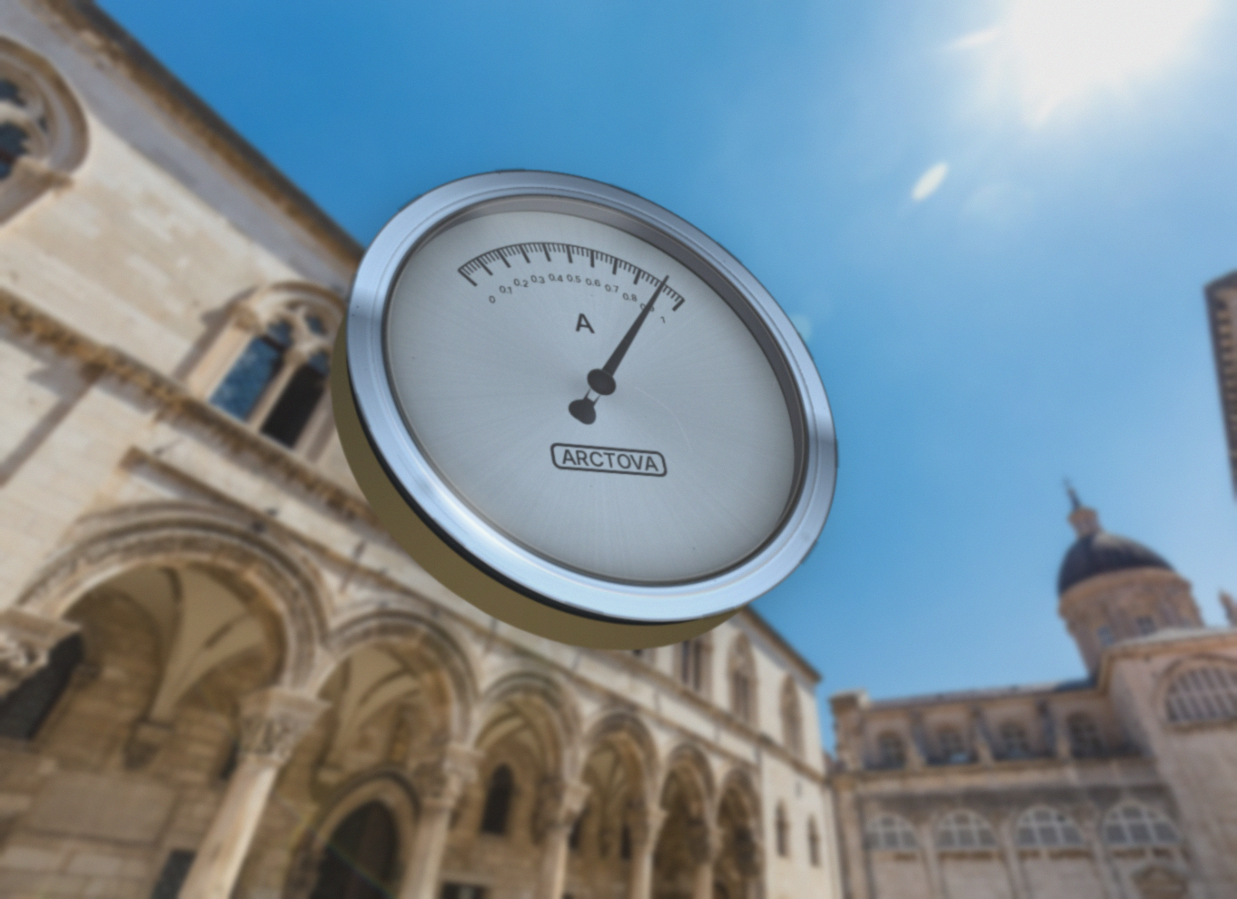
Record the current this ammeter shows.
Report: 0.9 A
